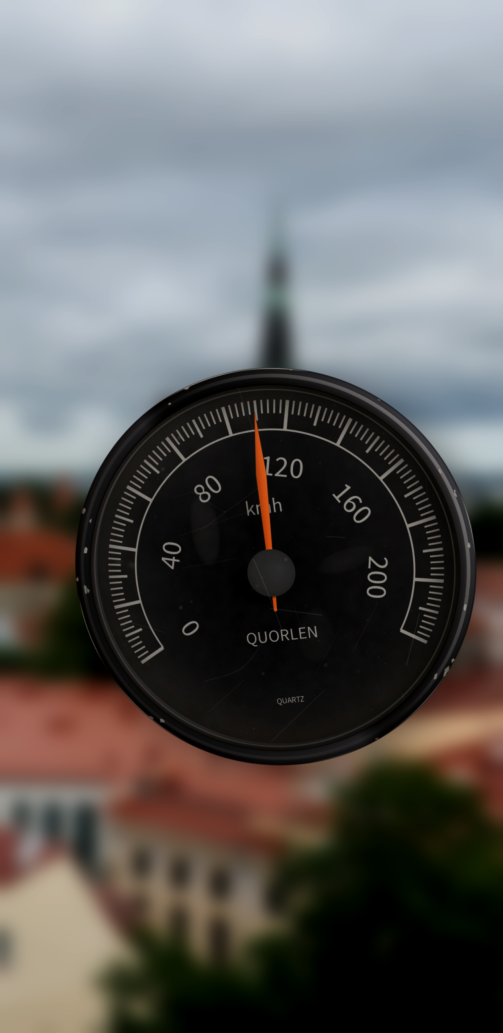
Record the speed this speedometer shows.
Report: 110 km/h
